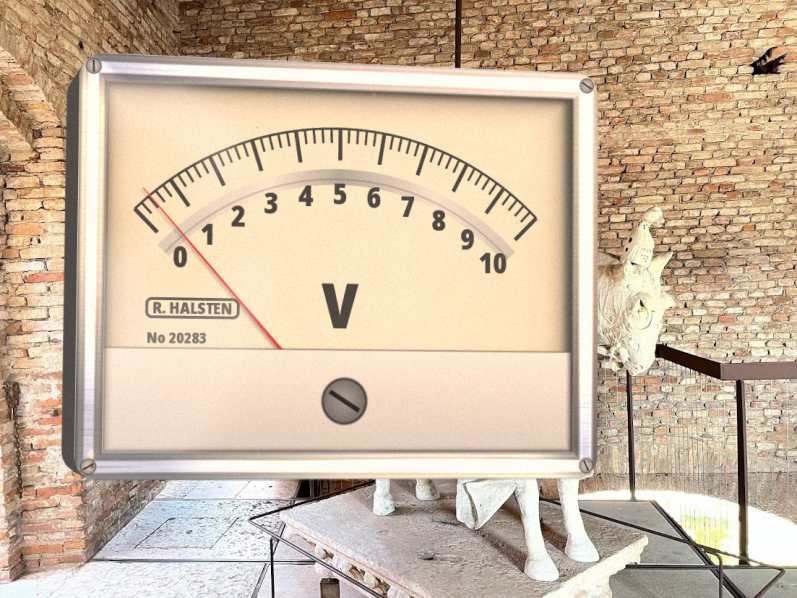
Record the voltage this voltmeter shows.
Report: 0.4 V
